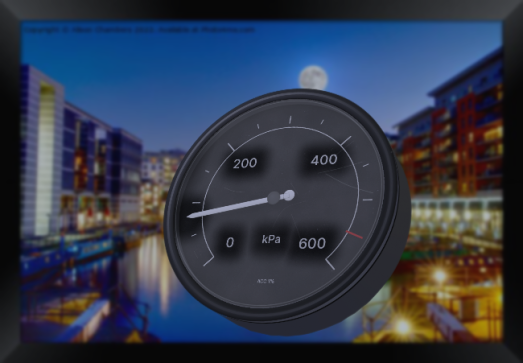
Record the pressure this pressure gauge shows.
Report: 75 kPa
